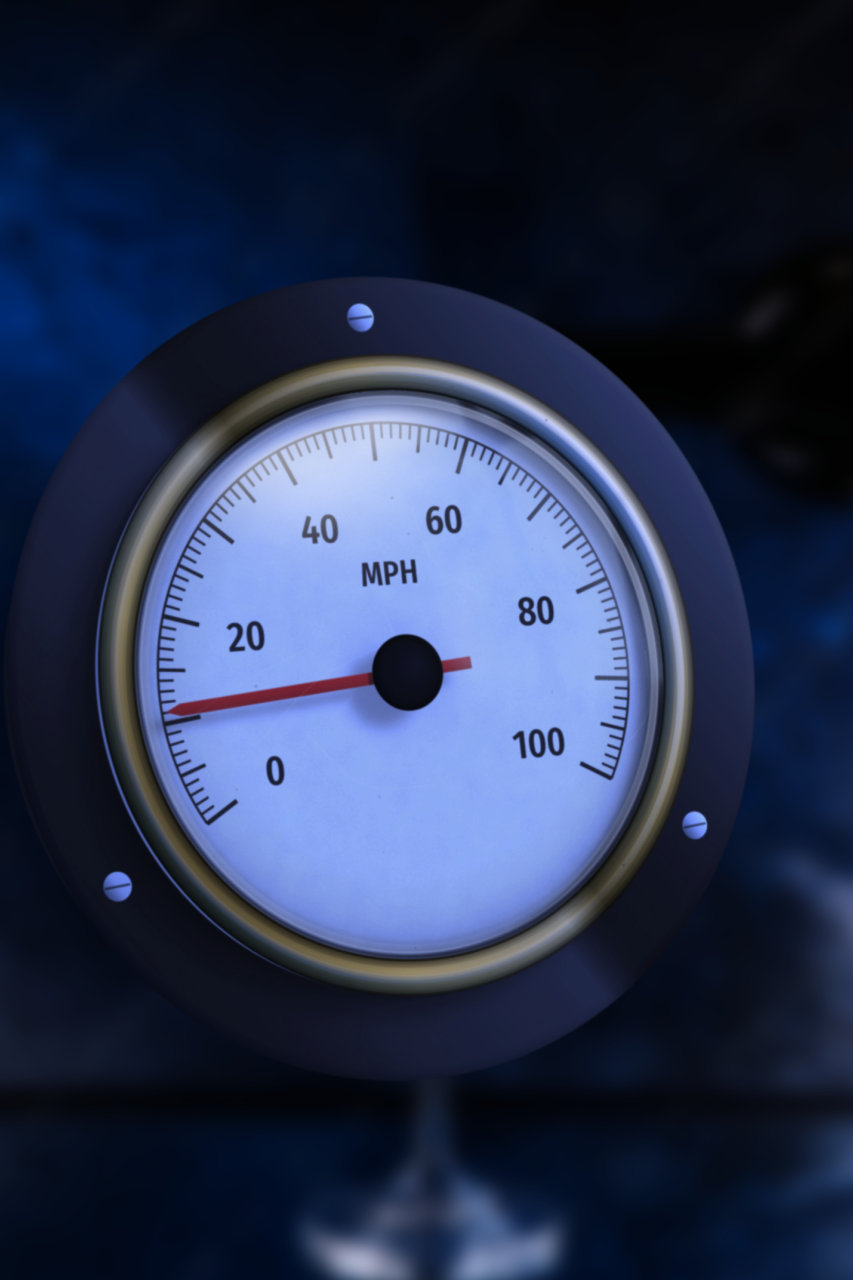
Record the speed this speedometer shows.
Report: 11 mph
